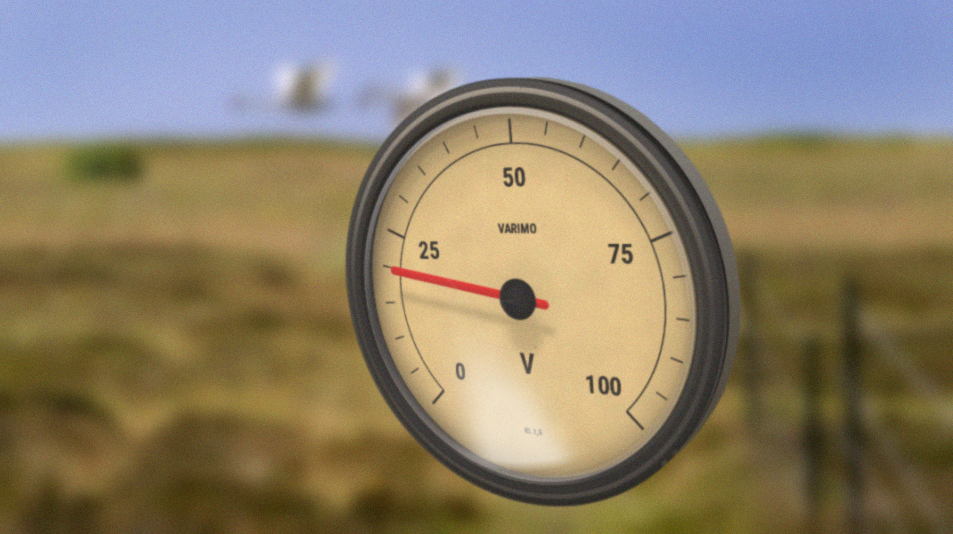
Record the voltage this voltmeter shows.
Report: 20 V
